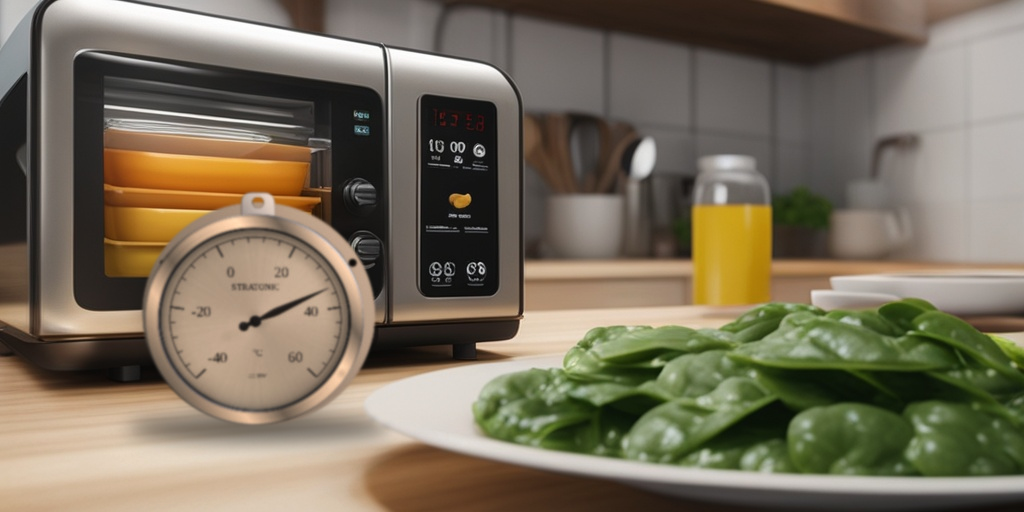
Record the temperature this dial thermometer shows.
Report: 34 °C
